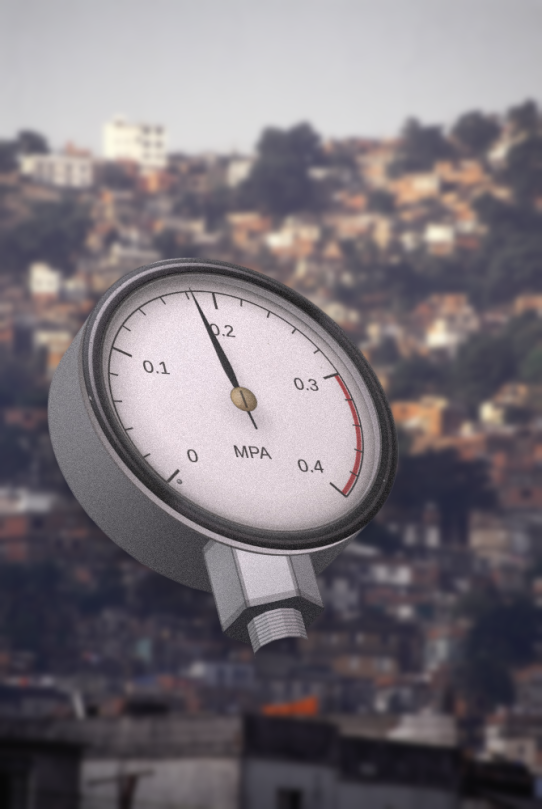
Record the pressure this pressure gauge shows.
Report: 0.18 MPa
